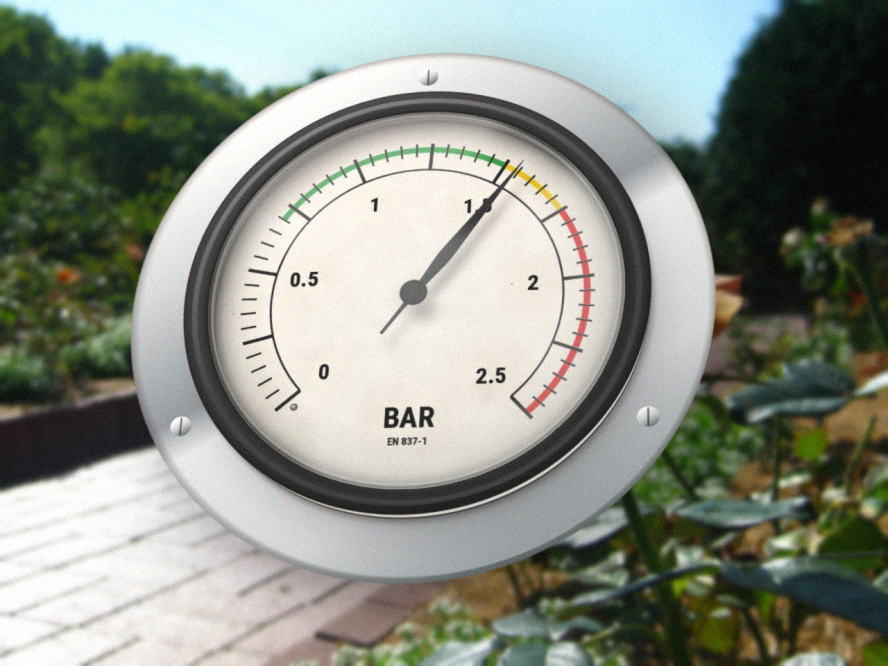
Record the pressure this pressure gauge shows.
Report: 1.55 bar
